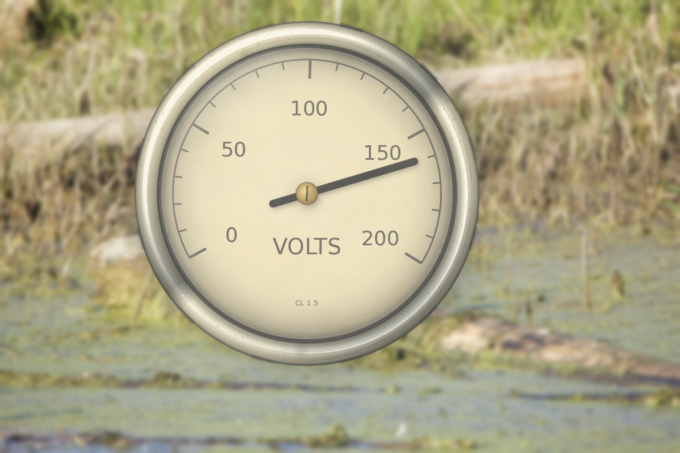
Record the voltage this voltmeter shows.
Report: 160 V
